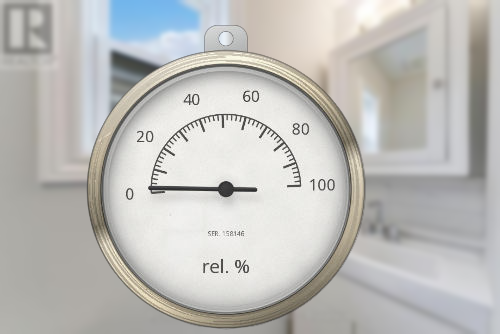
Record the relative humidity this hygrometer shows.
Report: 2 %
